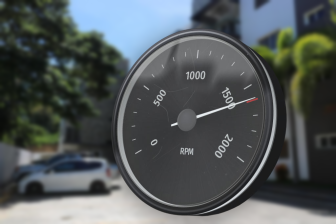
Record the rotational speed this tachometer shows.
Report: 1600 rpm
